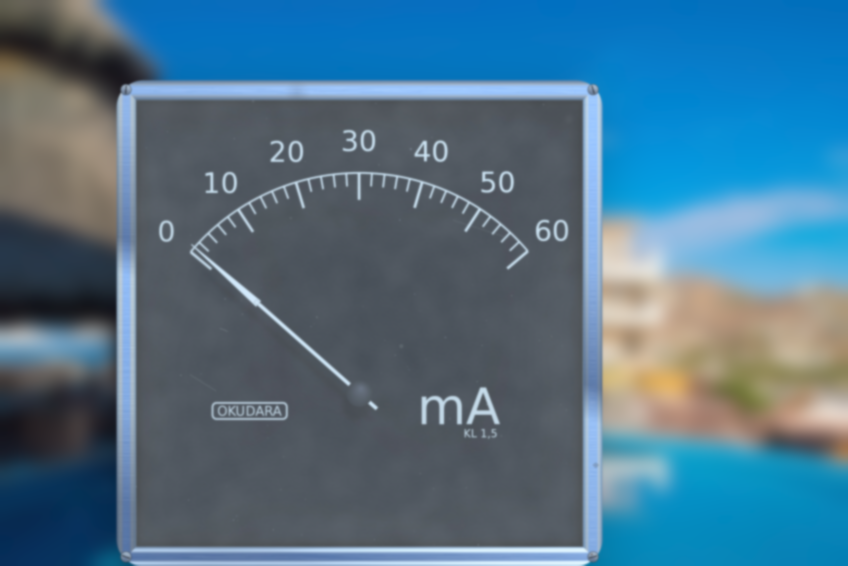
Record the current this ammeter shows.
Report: 1 mA
